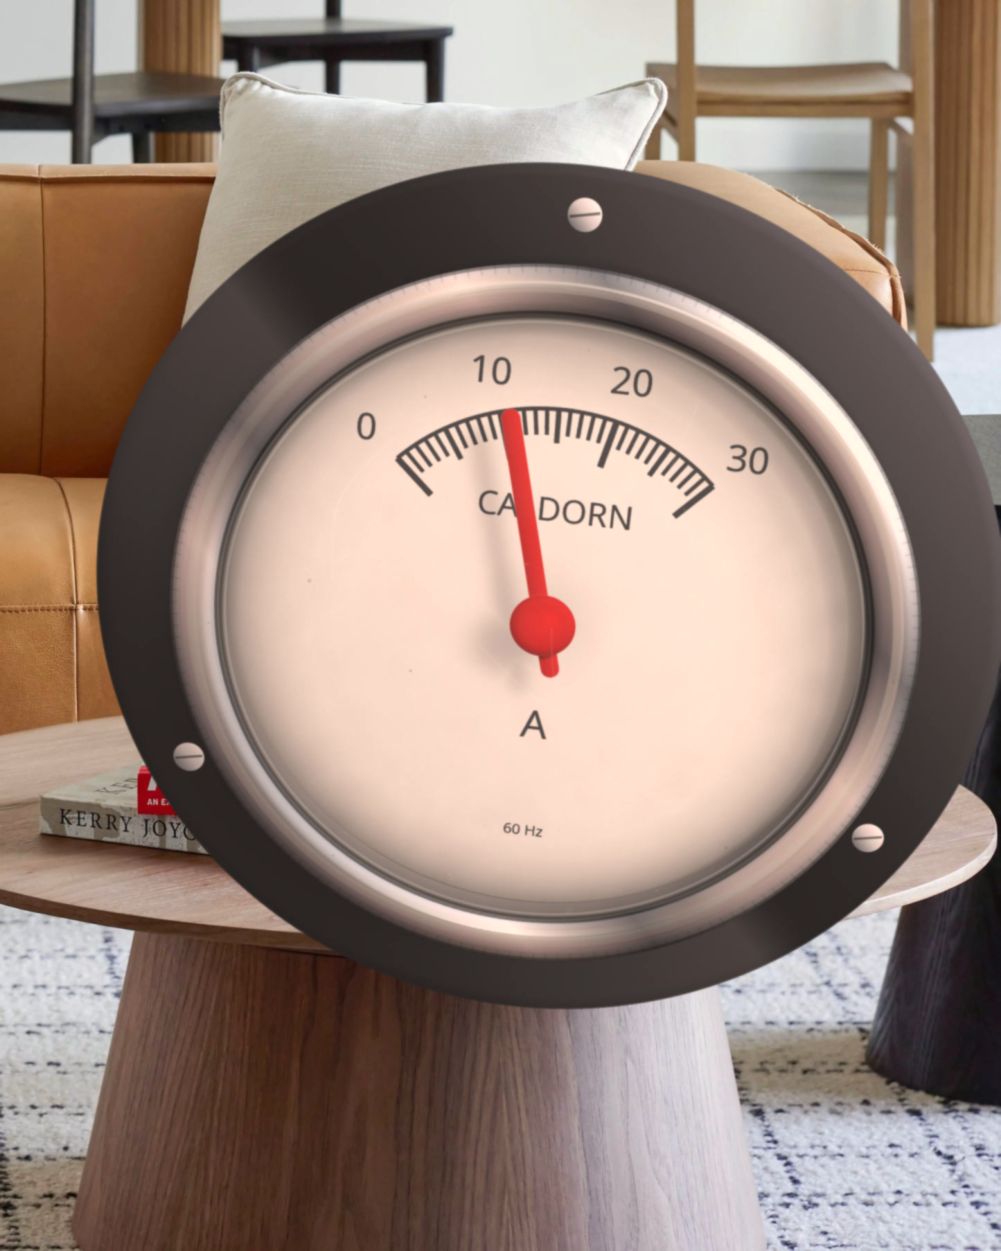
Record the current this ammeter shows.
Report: 11 A
